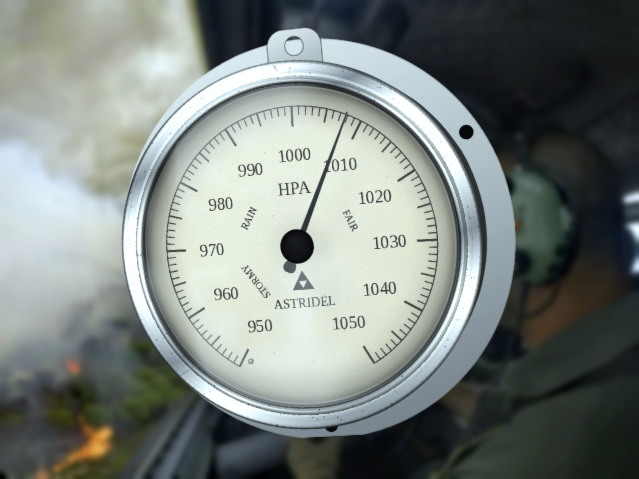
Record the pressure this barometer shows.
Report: 1008 hPa
